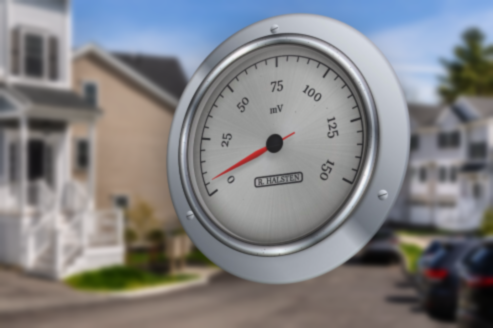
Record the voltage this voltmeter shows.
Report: 5 mV
